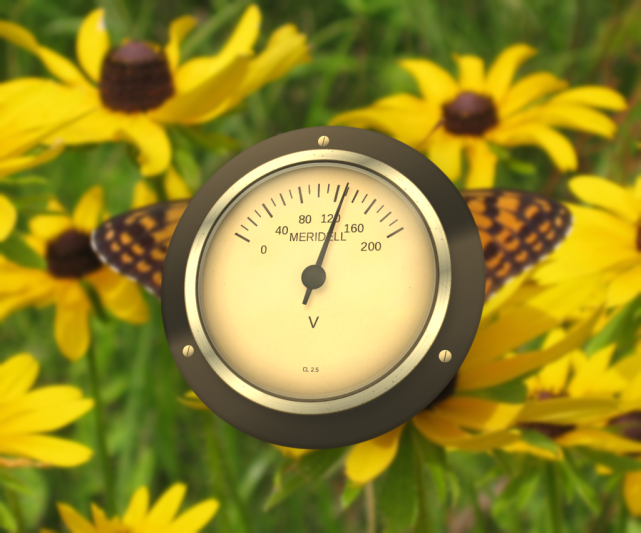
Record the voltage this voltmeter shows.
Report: 130 V
